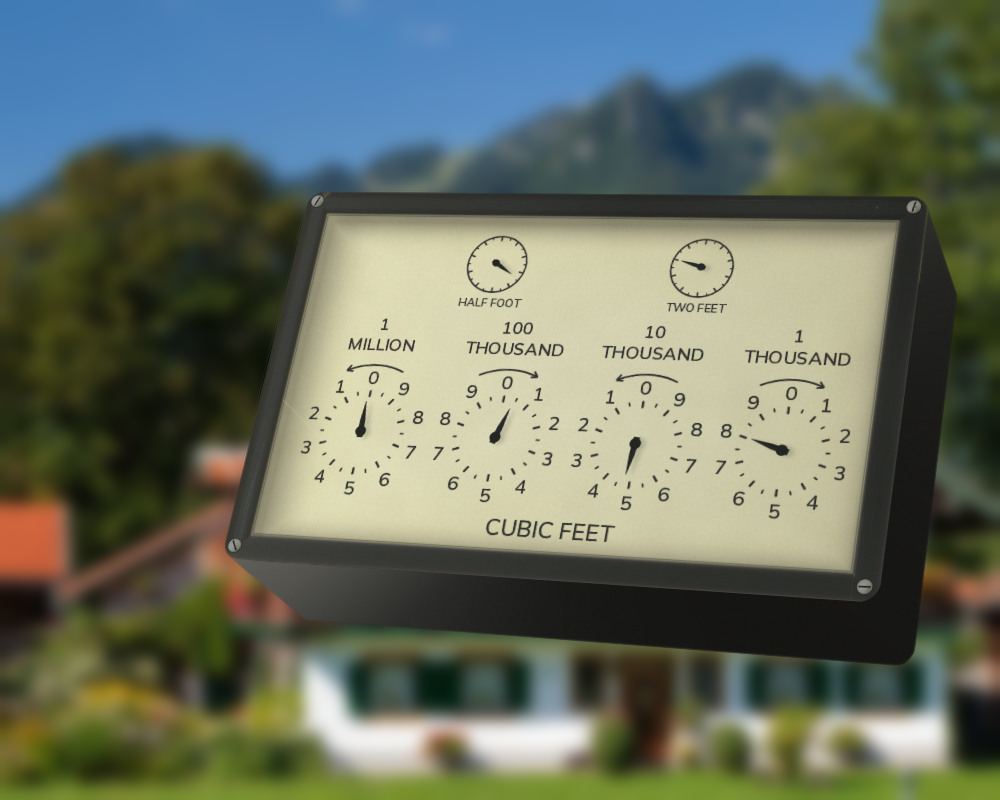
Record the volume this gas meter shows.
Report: 4800 ft³
